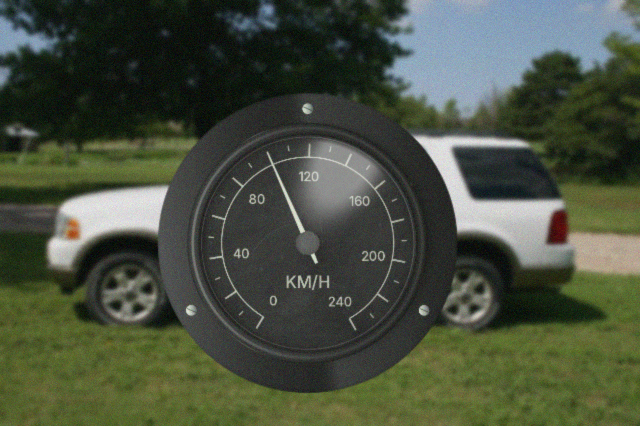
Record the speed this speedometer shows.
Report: 100 km/h
